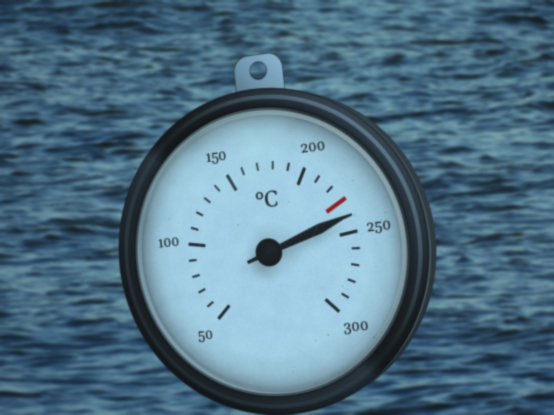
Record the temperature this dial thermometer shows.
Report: 240 °C
